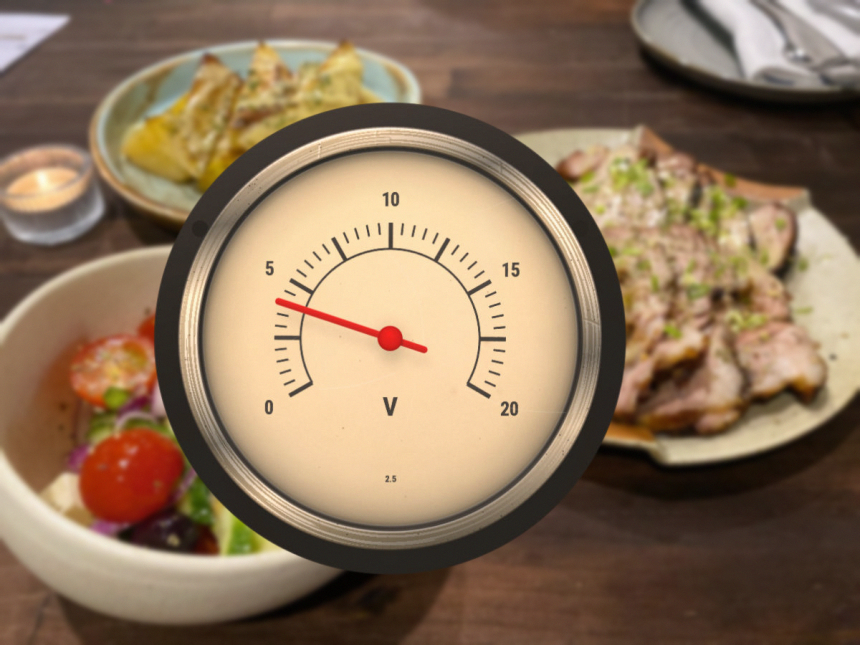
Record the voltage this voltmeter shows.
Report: 4 V
